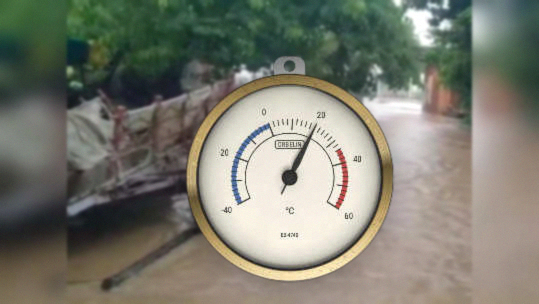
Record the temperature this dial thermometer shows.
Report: 20 °C
